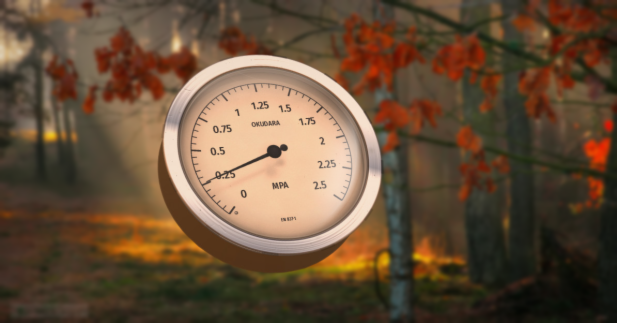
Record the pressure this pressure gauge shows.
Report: 0.25 MPa
